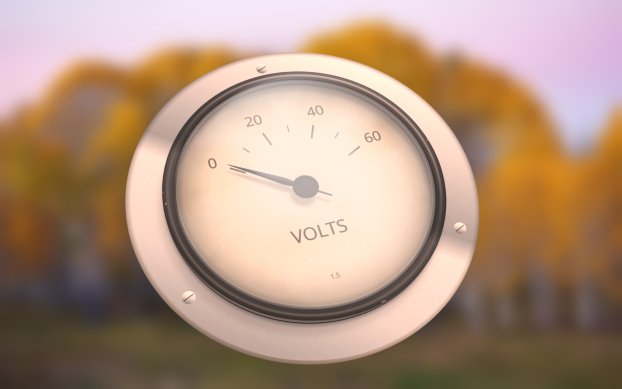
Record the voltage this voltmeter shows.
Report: 0 V
